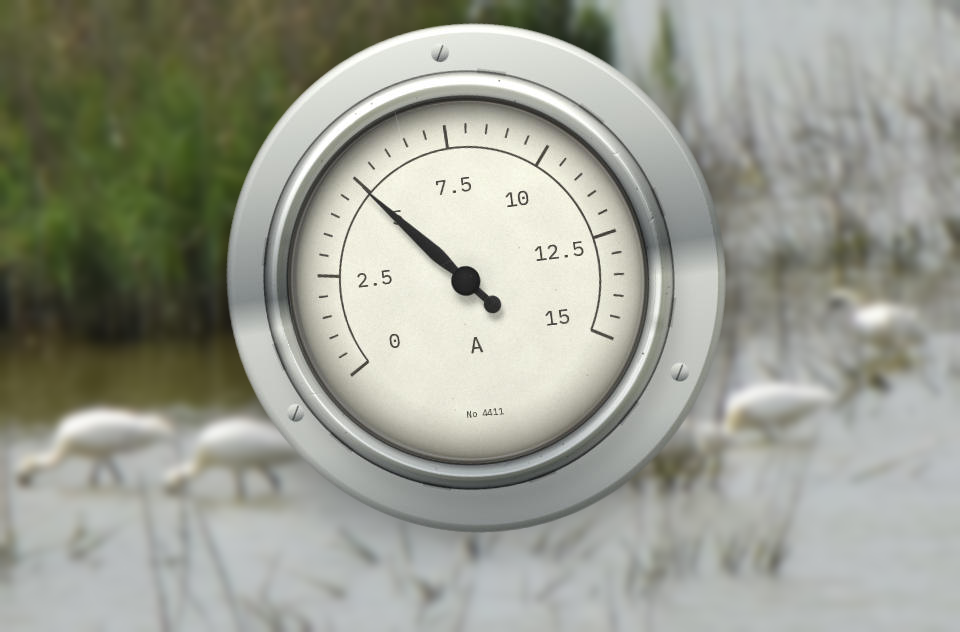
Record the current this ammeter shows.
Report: 5 A
